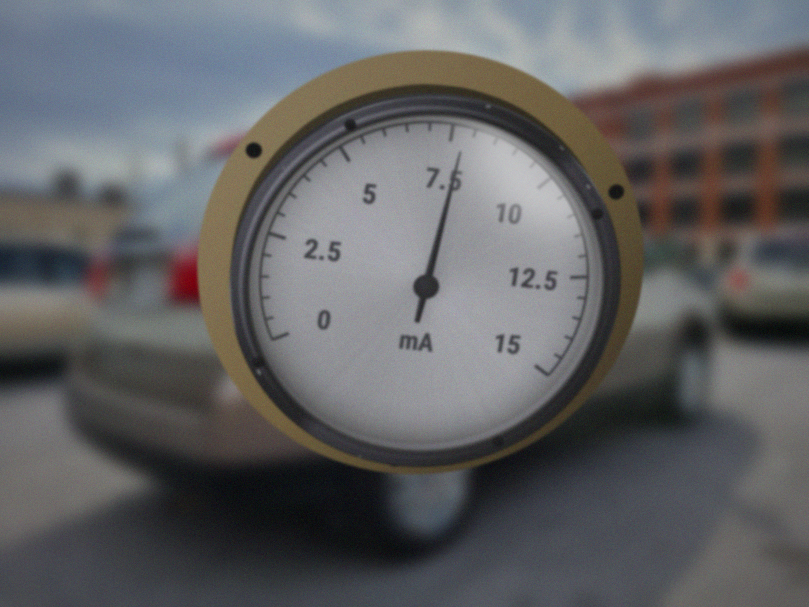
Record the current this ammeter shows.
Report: 7.75 mA
